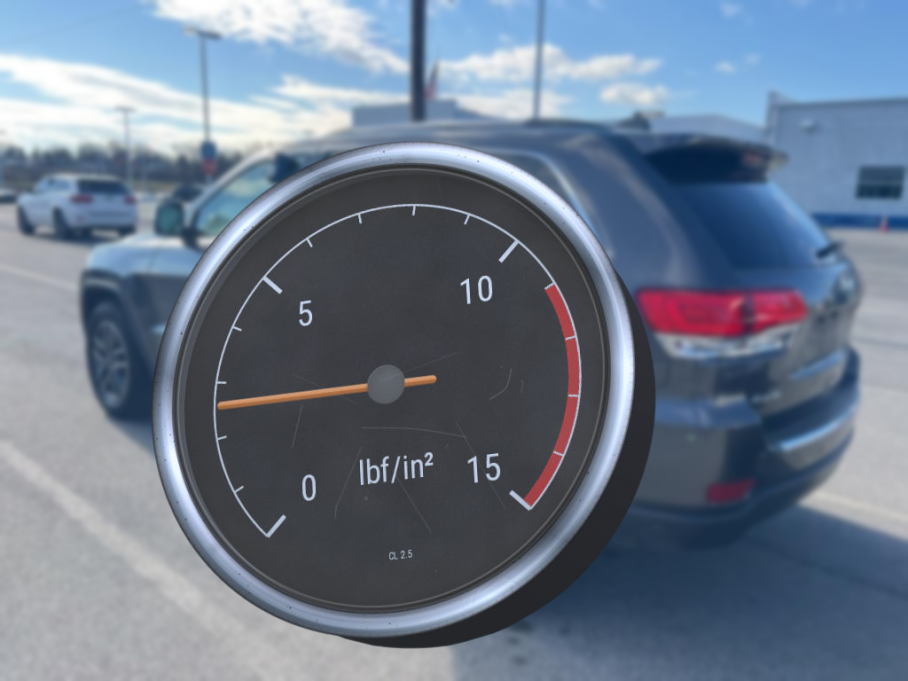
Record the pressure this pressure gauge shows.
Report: 2.5 psi
